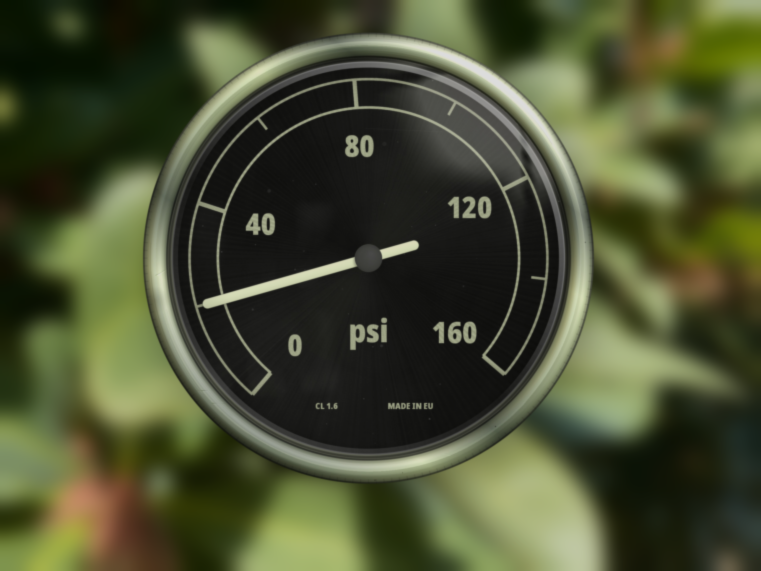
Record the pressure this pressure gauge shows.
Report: 20 psi
